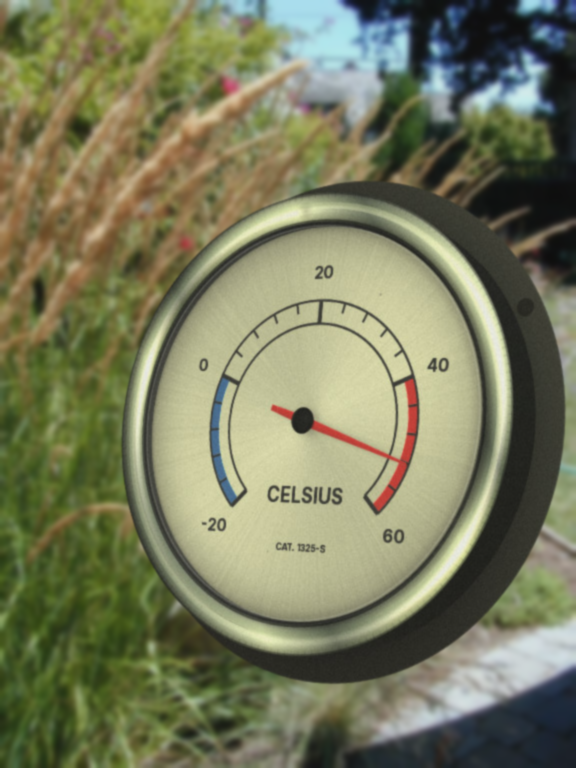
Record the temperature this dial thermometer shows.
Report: 52 °C
